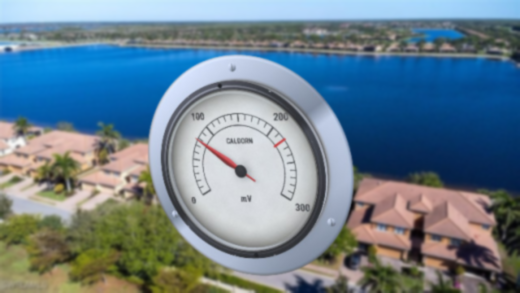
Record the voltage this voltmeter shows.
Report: 80 mV
